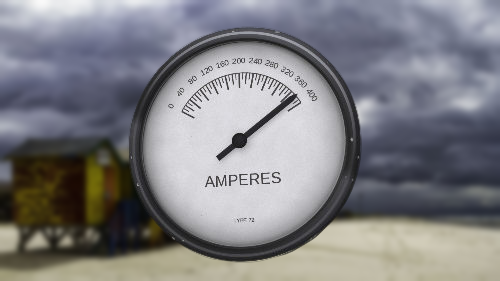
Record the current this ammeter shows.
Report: 380 A
